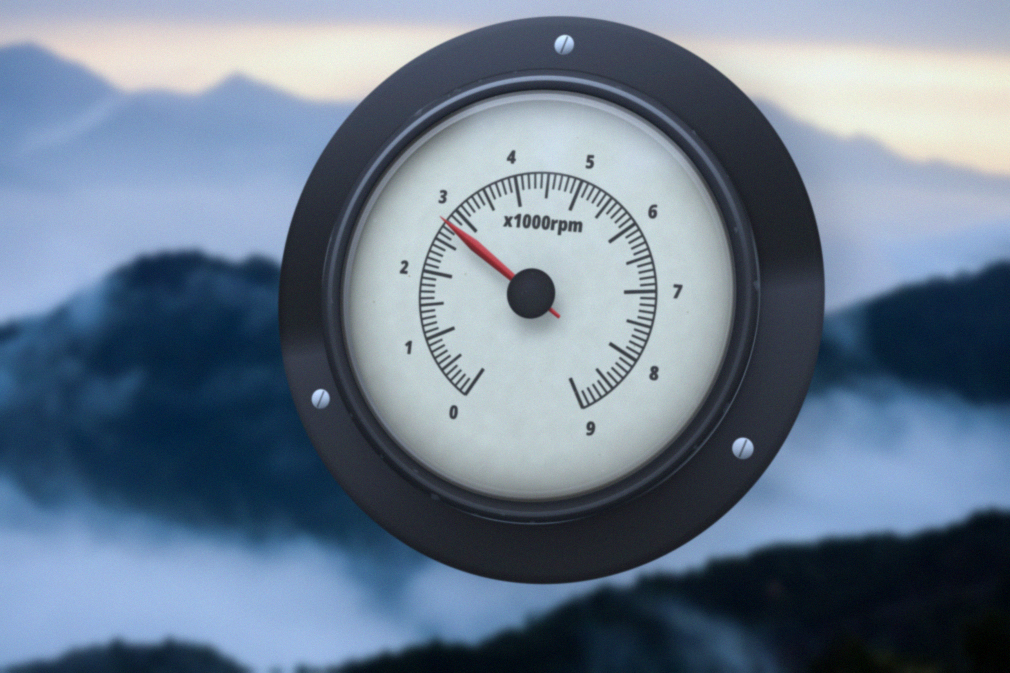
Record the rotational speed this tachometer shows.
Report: 2800 rpm
